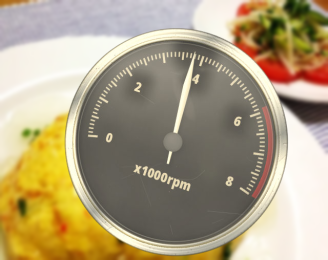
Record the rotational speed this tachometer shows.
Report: 3800 rpm
